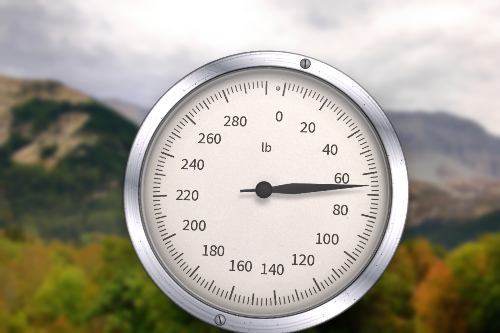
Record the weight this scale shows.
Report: 66 lb
